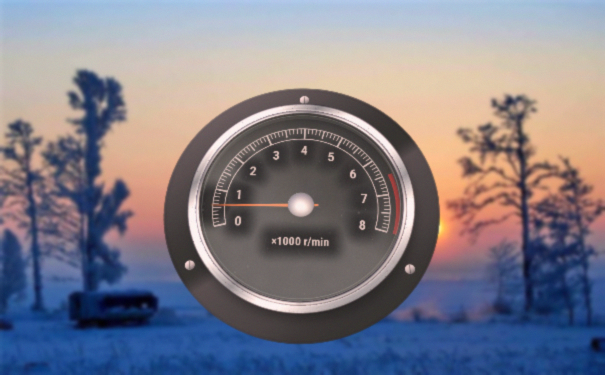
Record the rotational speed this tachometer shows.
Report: 500 rpm
